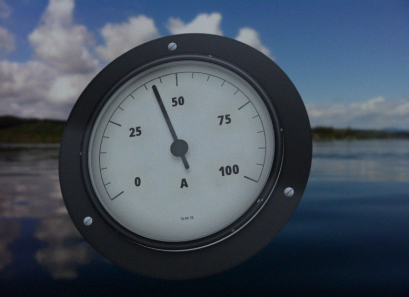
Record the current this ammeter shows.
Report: 42.5 A
